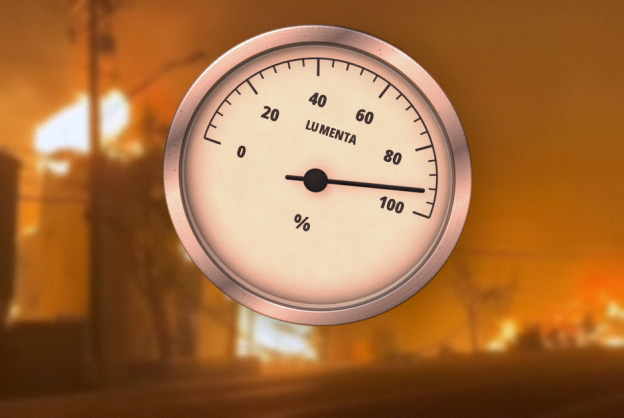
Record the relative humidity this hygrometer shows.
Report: 92 %
